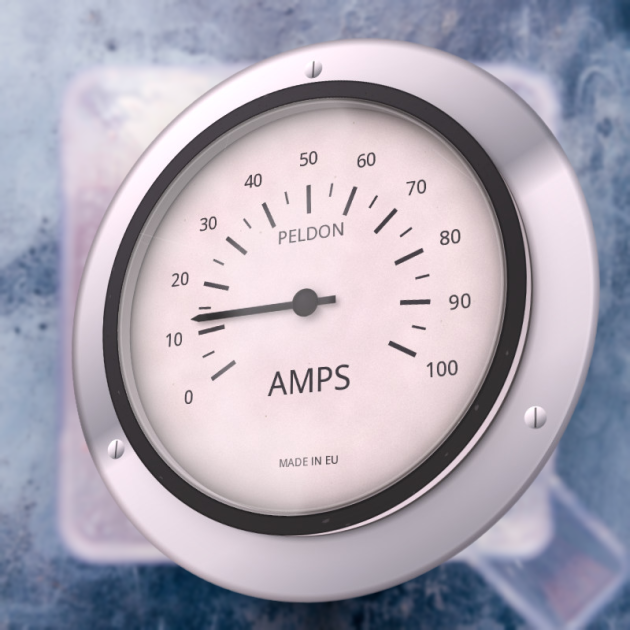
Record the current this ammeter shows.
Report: 12.5 A
